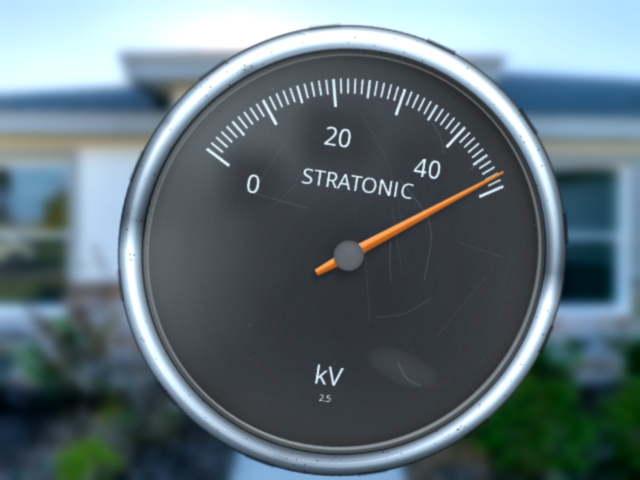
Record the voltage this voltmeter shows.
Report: 48 kV
